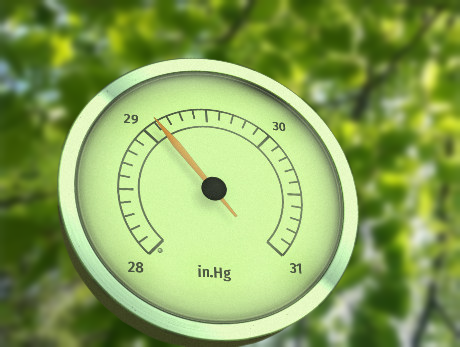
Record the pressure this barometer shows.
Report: 29.1 inHg
